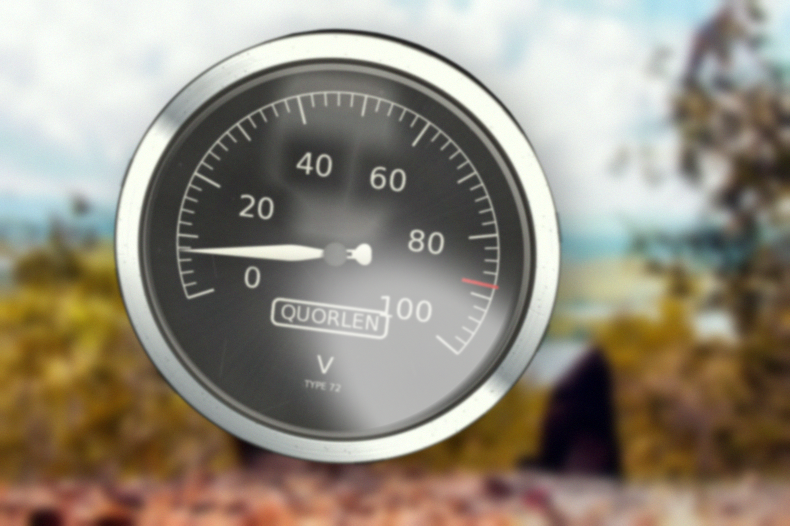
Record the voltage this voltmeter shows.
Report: 8 V
